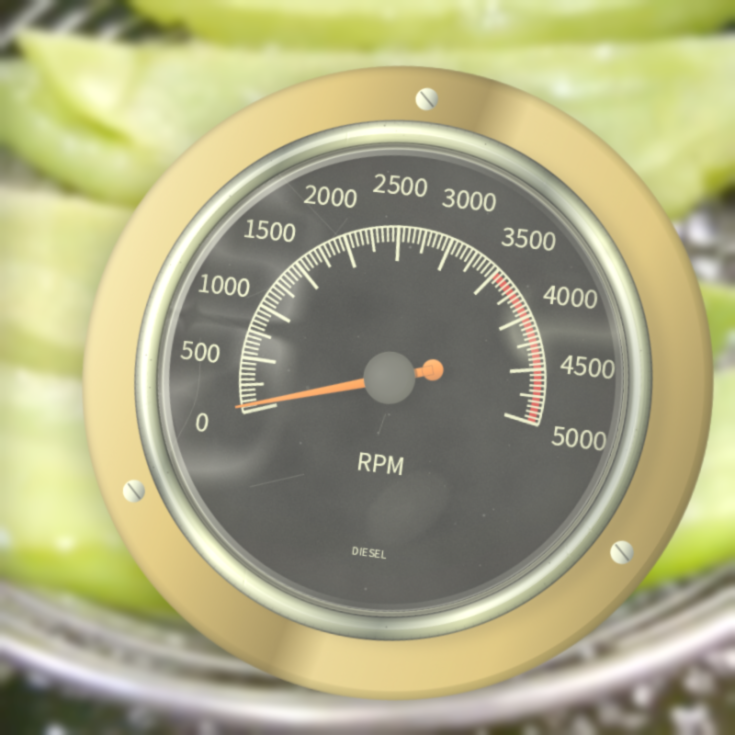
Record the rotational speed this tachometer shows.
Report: 50 rpm
